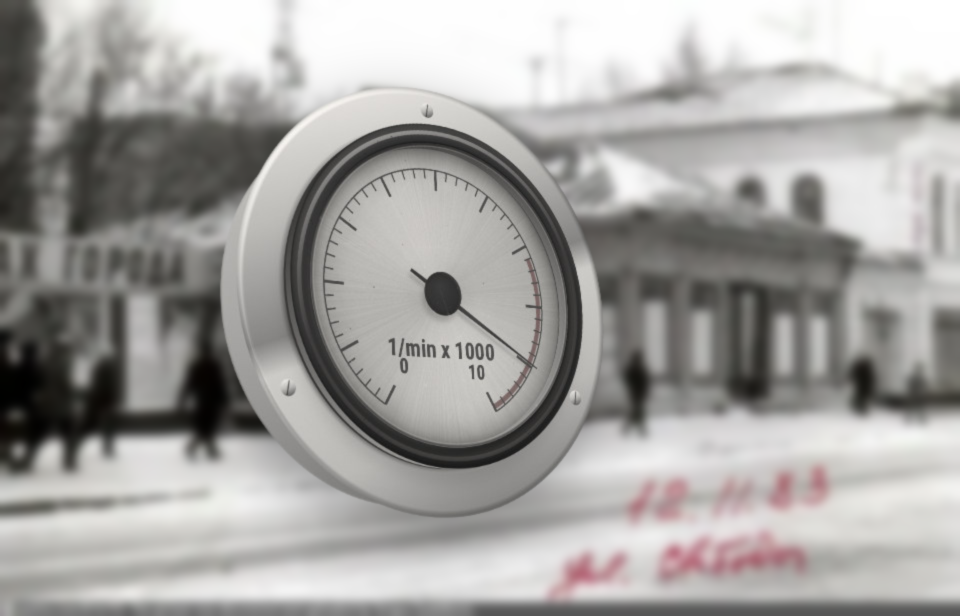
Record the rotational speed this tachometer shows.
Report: 9000 rpm
